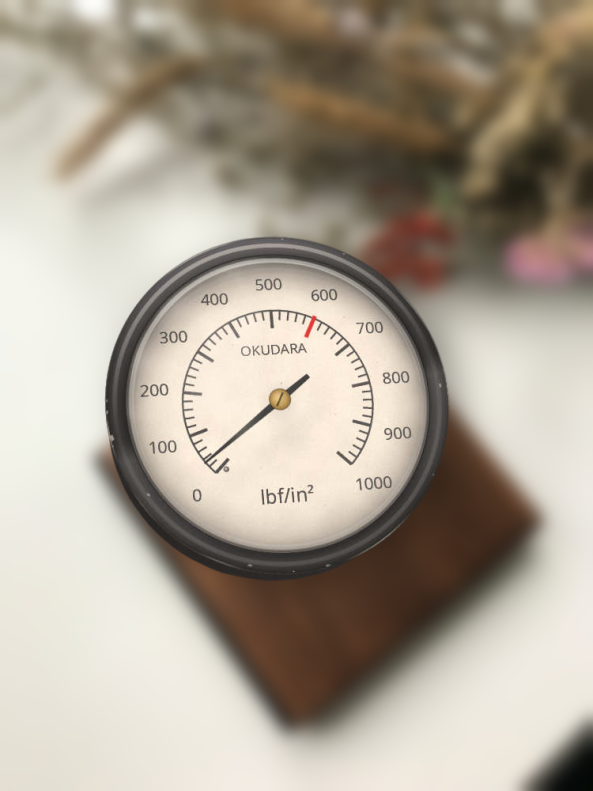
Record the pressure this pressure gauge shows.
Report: 30 psi
